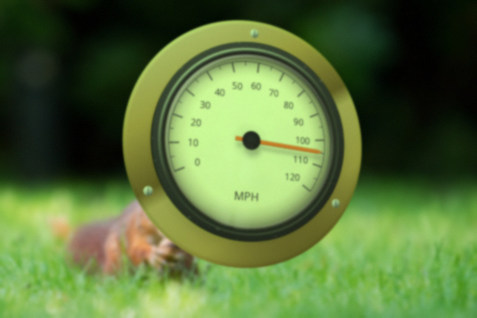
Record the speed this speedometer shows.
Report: 105 mph
